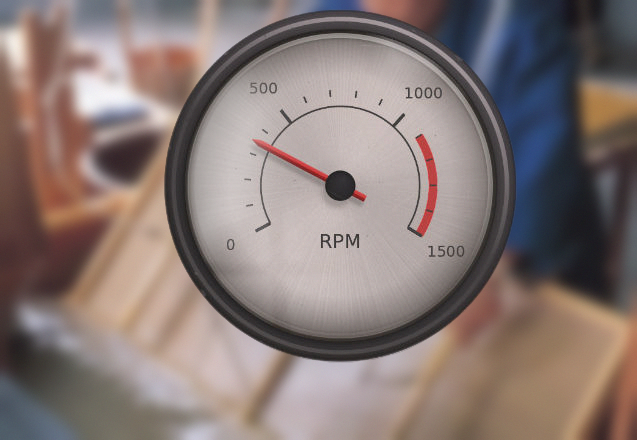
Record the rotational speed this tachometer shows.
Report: 350 rpm
